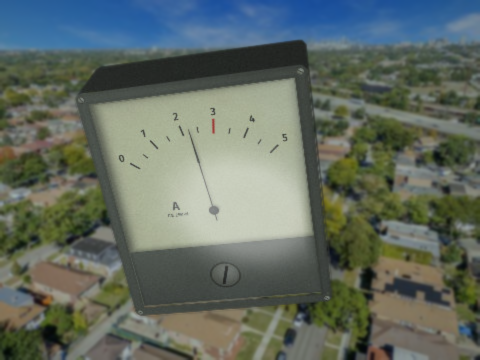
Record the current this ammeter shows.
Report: 2.25 A
